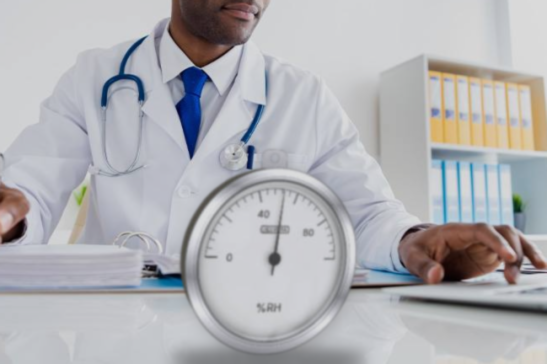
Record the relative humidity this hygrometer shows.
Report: 52 %
